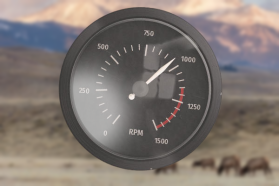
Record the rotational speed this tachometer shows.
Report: 950 rpm
